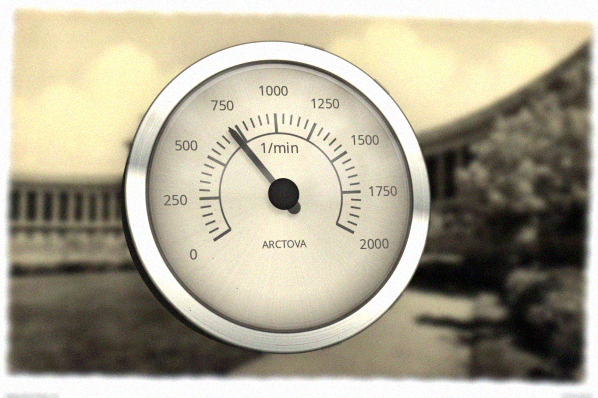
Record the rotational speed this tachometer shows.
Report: 700 rpm
